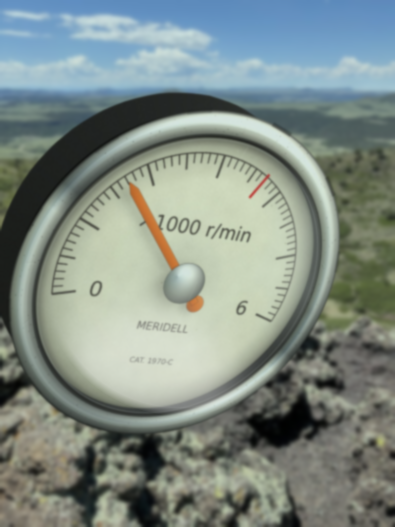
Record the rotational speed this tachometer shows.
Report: 1700 rpm
